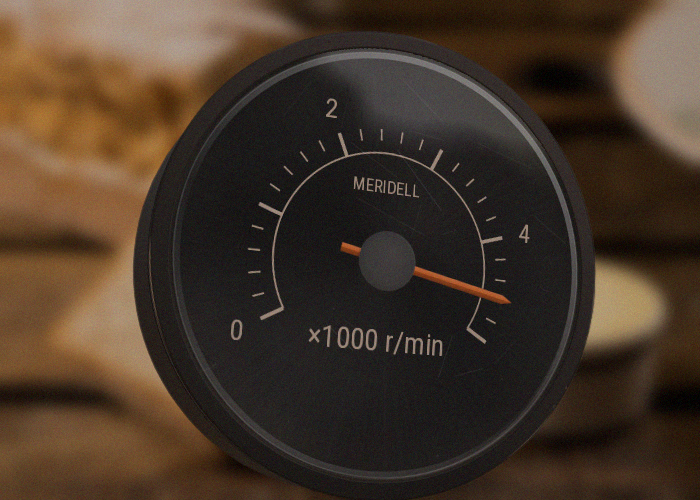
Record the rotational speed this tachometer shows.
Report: 4600 rpm
